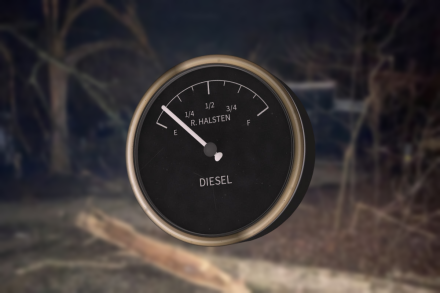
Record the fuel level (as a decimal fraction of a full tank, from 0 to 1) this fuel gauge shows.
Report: 0.125
